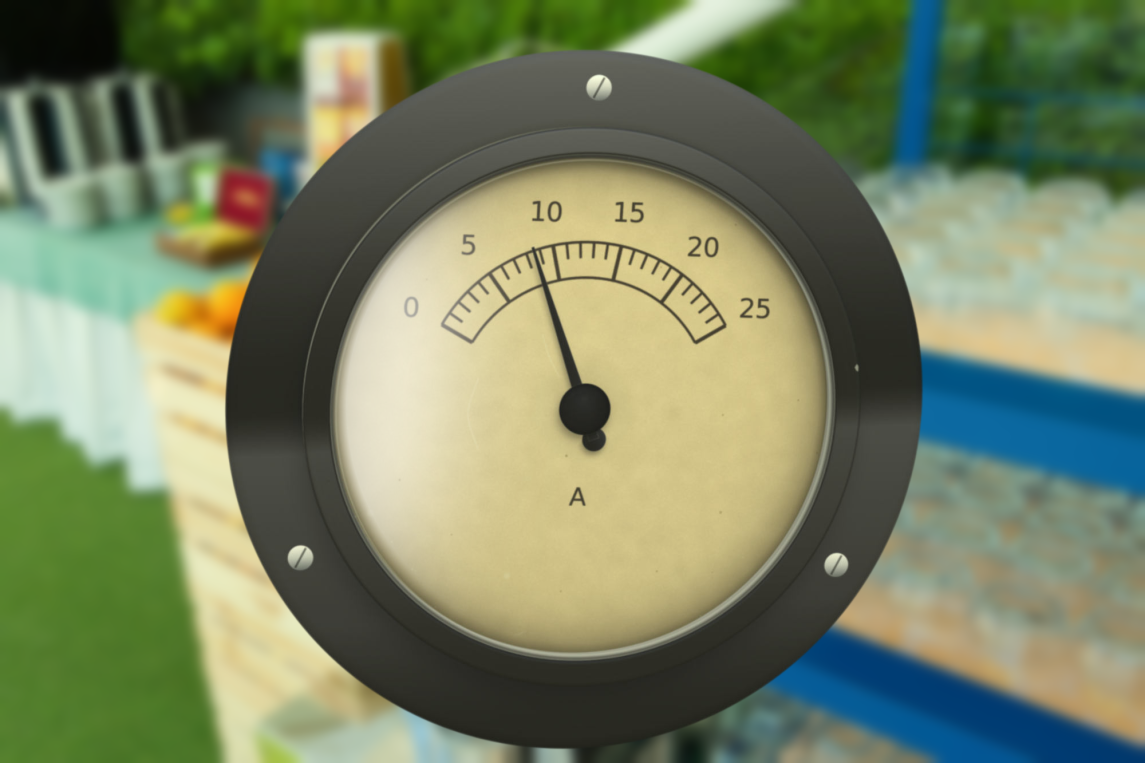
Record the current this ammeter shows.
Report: 8.5 A
